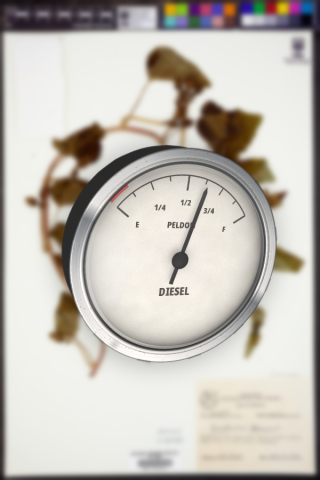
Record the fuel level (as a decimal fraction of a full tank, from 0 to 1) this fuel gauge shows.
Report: 0.625
